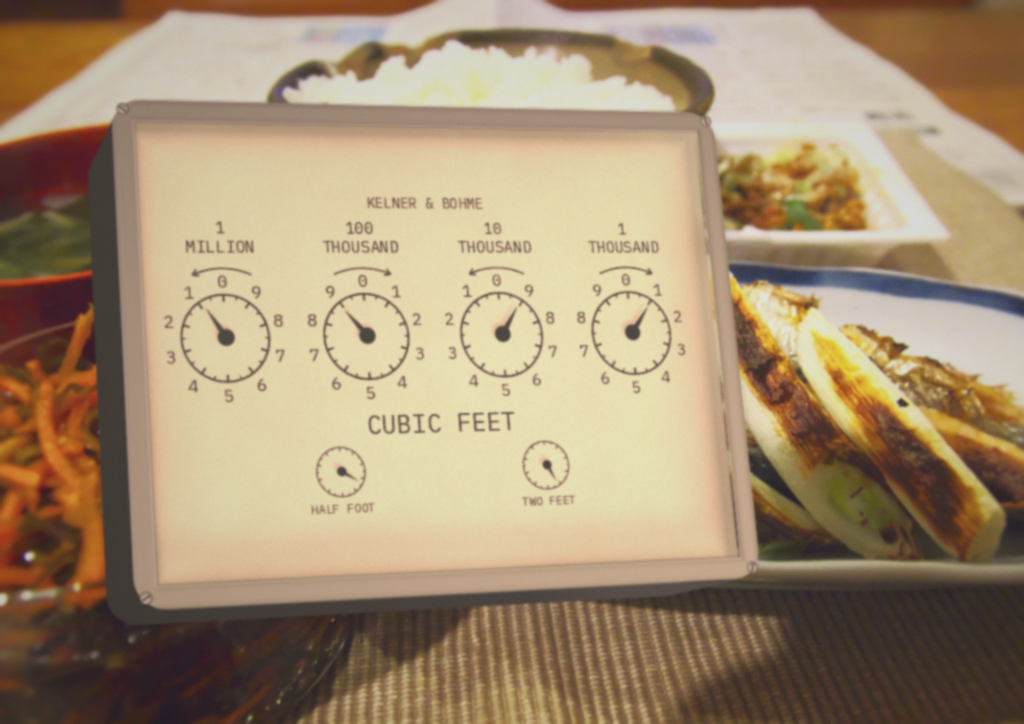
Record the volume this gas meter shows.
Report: 89100 ft³
